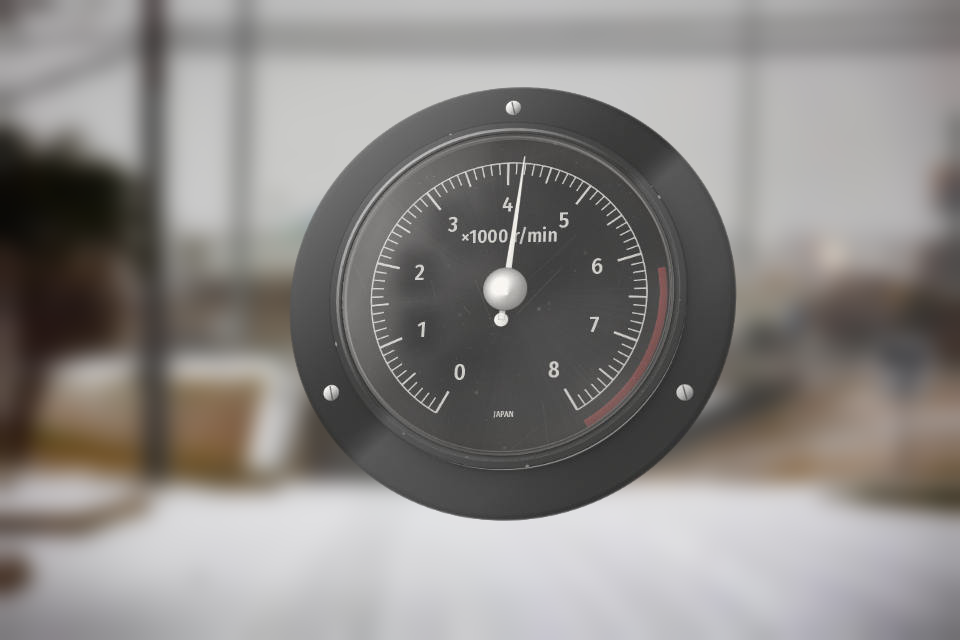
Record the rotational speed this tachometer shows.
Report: 4200 rpm
